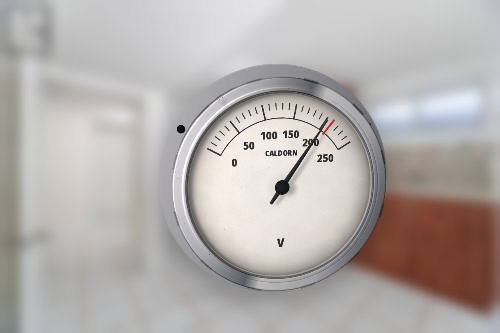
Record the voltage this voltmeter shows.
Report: 200 V
